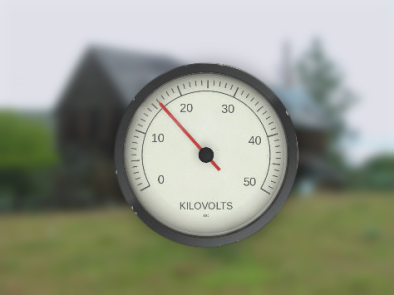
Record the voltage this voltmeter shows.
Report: 16 kV
